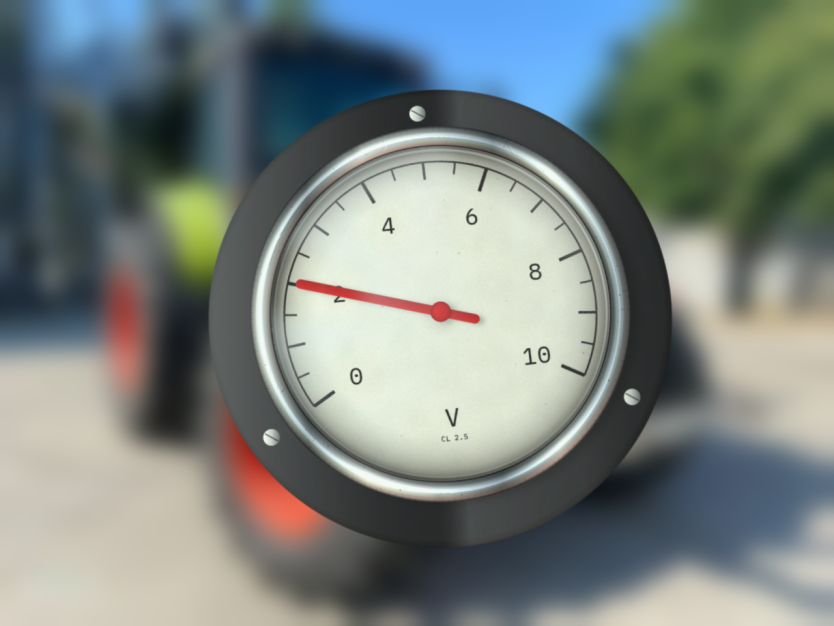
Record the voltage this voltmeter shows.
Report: 2 V
